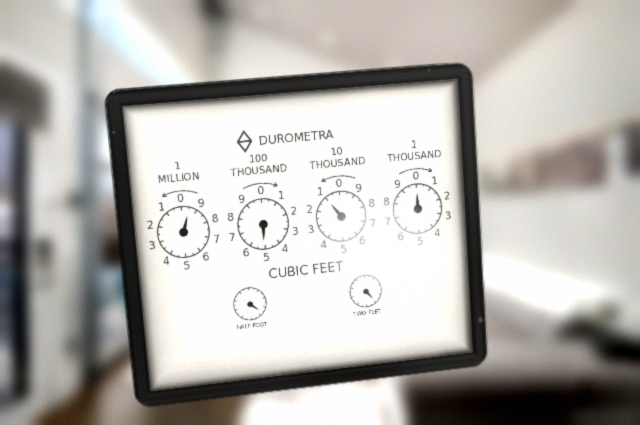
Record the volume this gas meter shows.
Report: 951000 ft³
